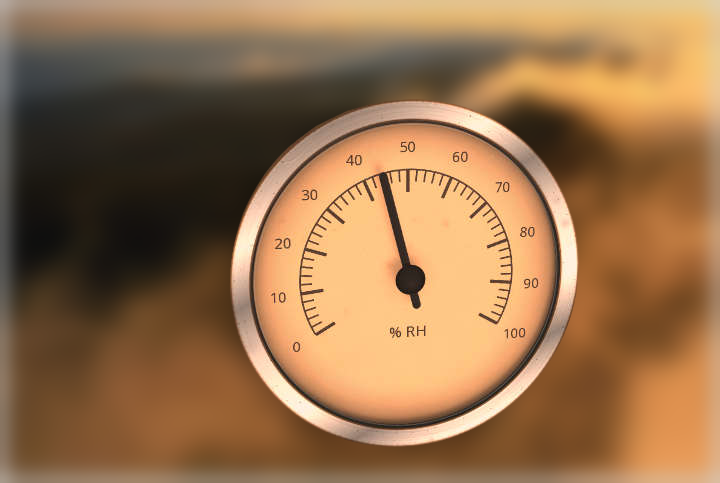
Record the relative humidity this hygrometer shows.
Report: 44 %
